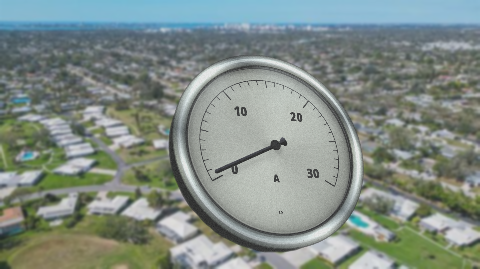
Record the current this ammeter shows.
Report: 0.5 A
